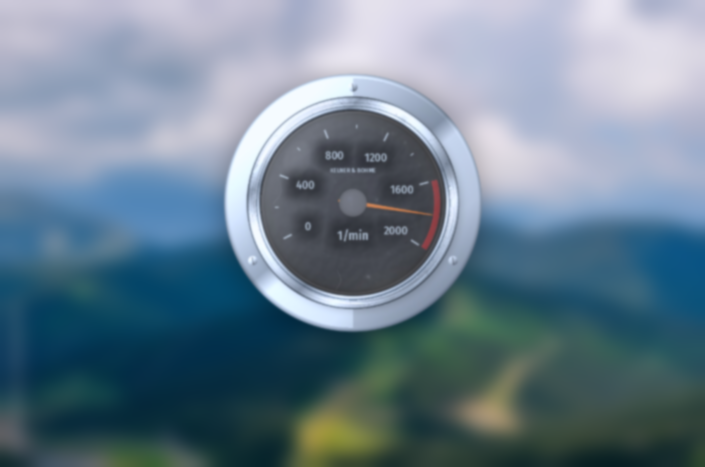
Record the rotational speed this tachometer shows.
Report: 1800 rpm
